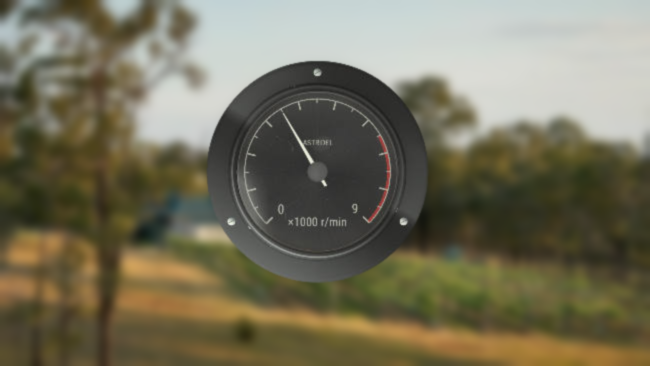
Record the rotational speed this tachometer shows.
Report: 3500 rpm
